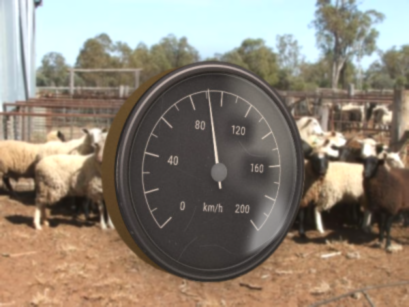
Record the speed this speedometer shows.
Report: 90 km/h
